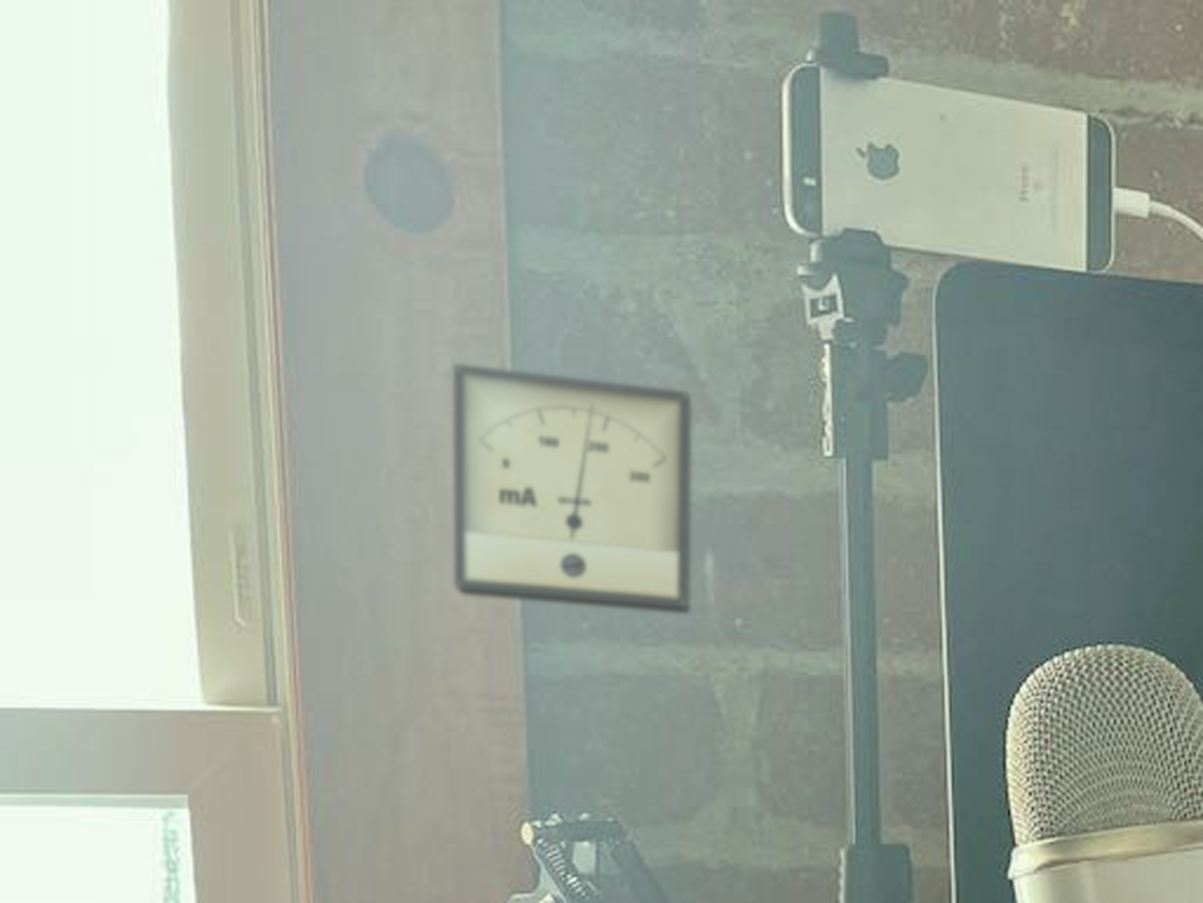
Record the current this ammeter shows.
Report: 175 mA
